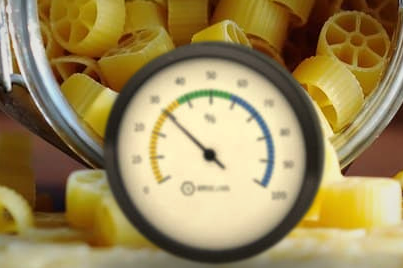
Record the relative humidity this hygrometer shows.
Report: 30 %
